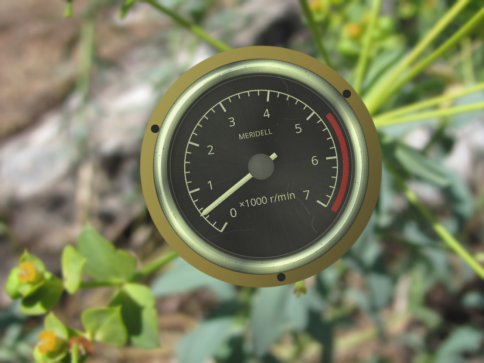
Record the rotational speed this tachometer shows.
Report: 500 rpm
